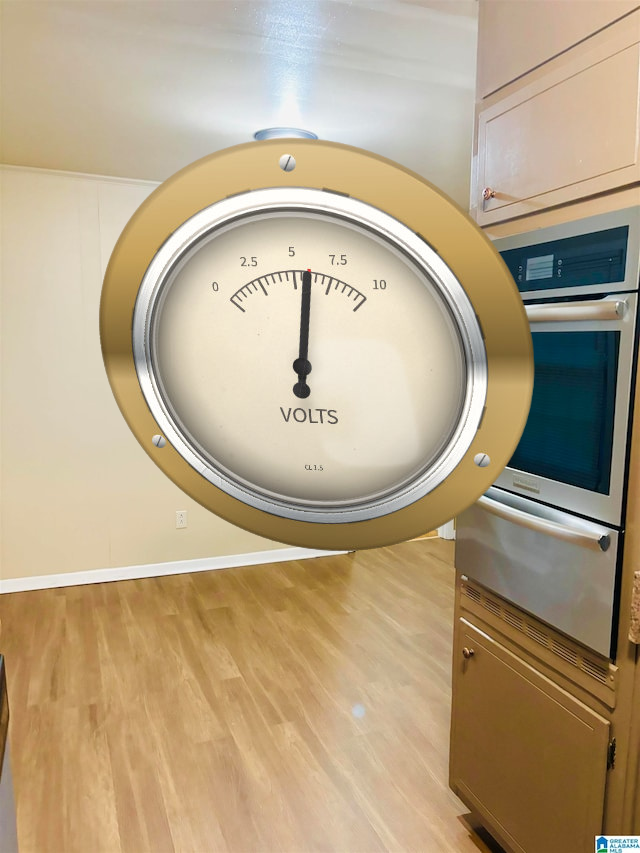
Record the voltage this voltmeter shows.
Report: 6 V
